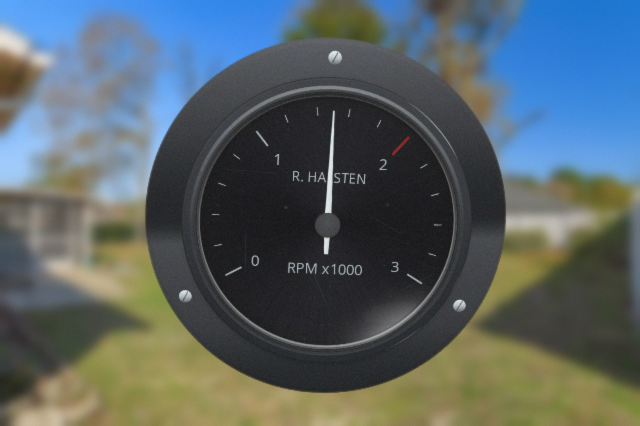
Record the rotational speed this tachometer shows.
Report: 1500 rpm
